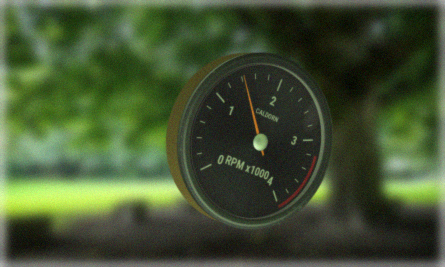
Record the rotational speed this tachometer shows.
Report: 1400 rpm
